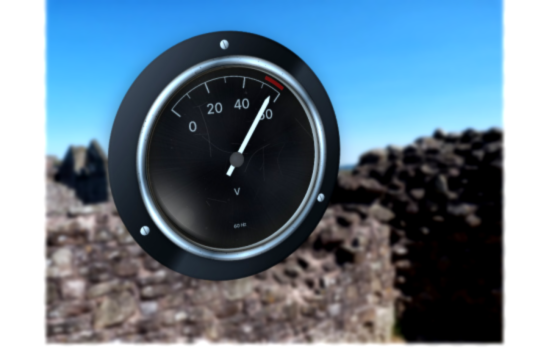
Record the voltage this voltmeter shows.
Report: 55 V
